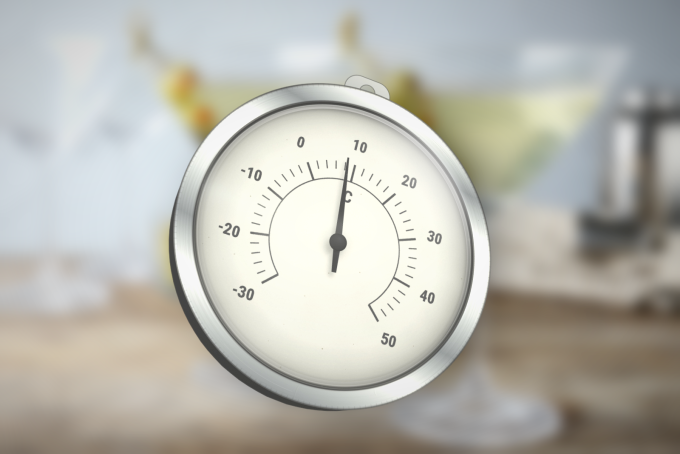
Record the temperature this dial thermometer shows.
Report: 8 °C
